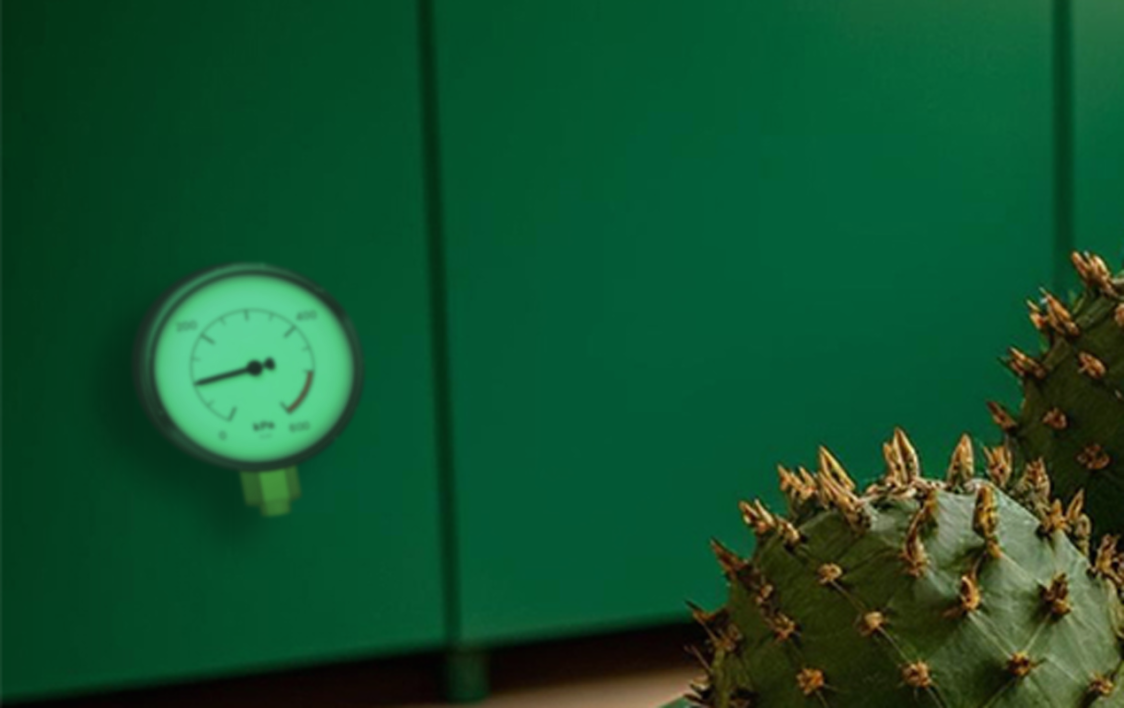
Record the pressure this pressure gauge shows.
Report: 100 kPa
